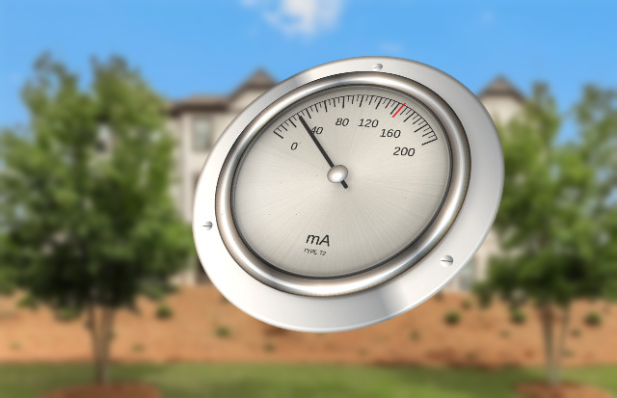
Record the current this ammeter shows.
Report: 30 mA
